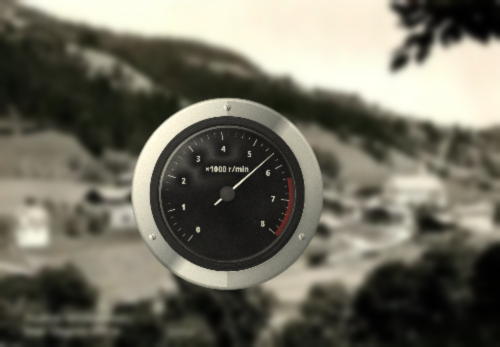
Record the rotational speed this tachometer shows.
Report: 5600 rpm
